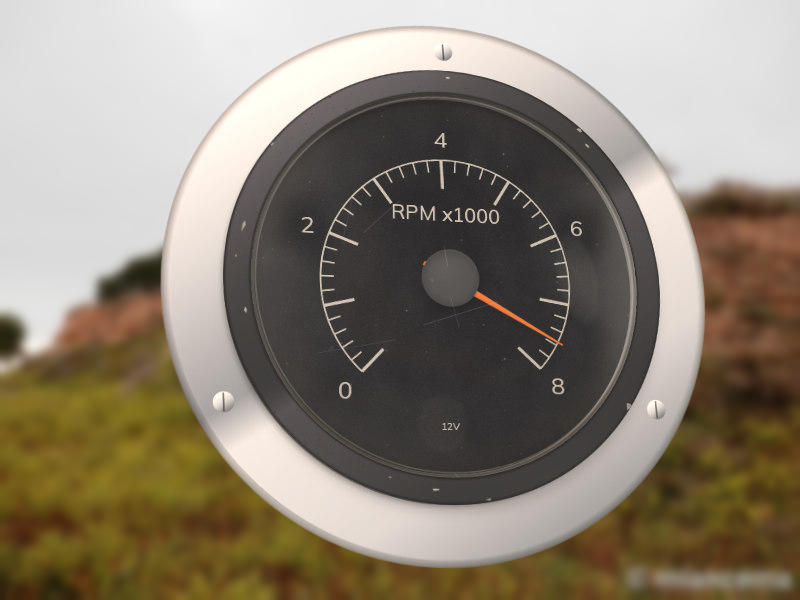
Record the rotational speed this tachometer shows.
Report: 7600 rpm
